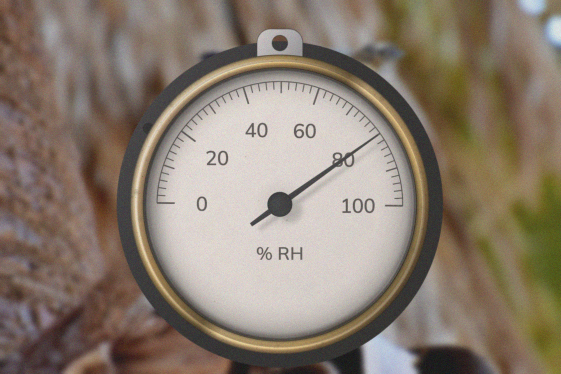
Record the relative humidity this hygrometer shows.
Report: 80 %
